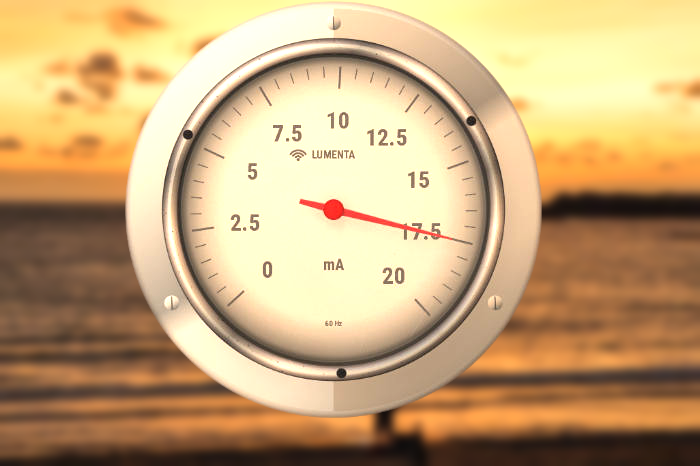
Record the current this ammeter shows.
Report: 17.5 mA
